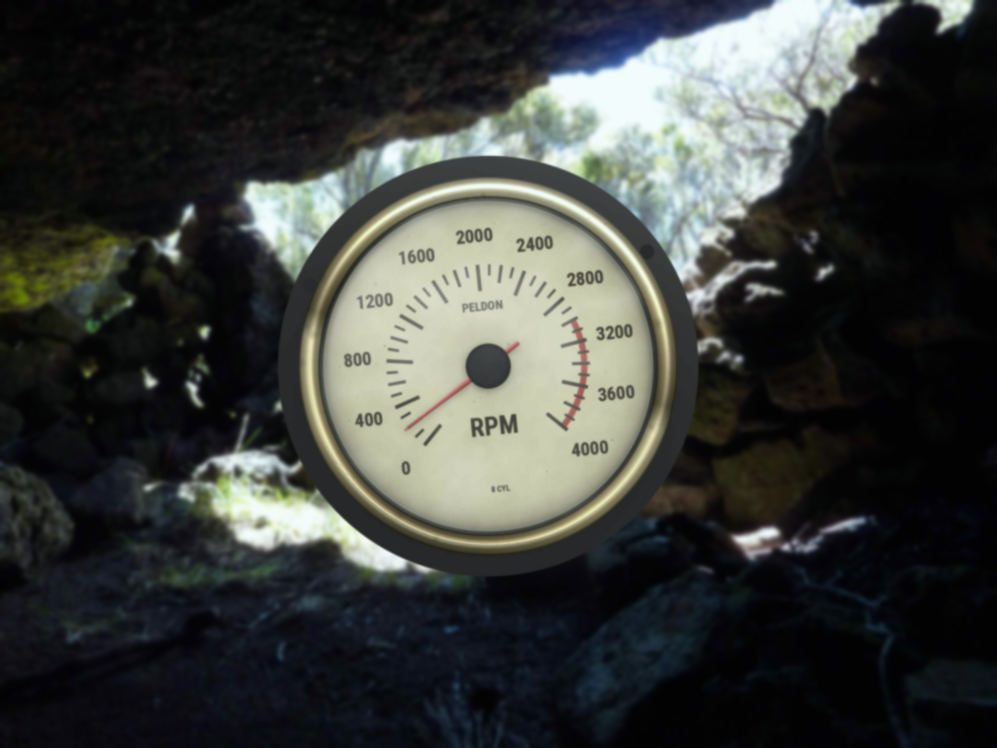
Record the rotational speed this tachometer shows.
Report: 200 rpm
